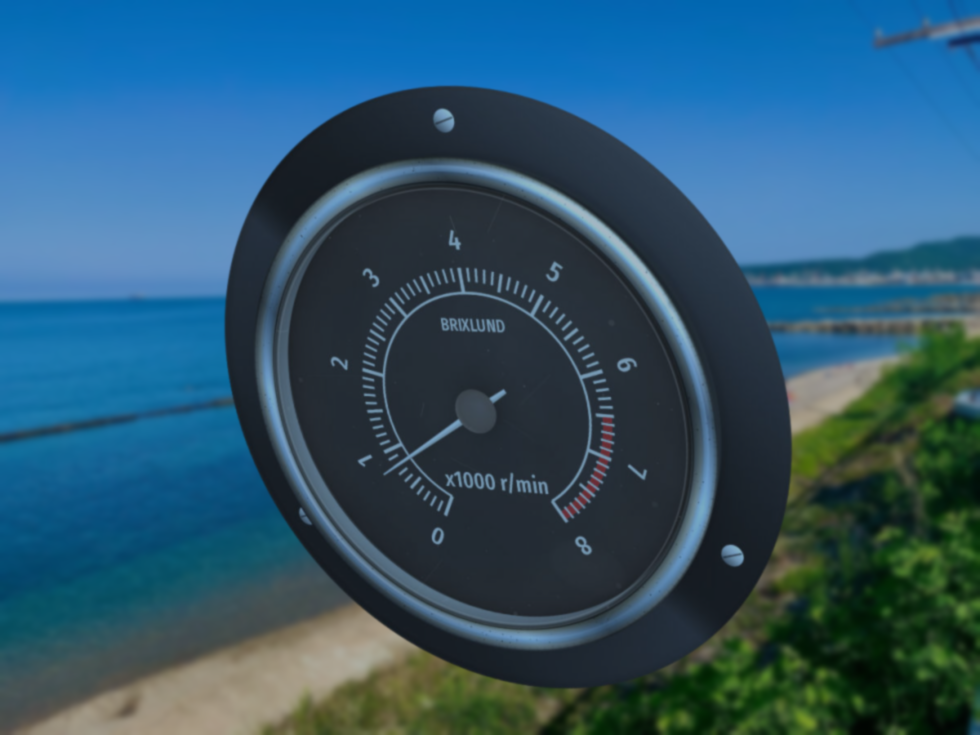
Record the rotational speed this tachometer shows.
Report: 800 rpm
